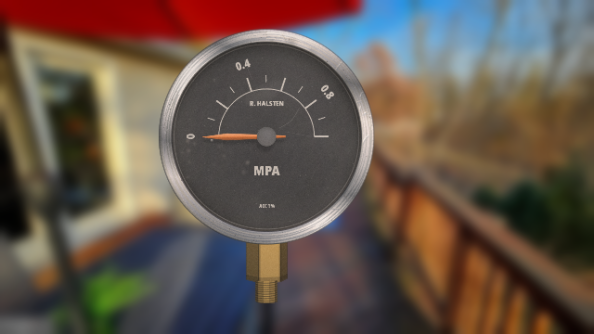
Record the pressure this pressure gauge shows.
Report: 0 MPa
